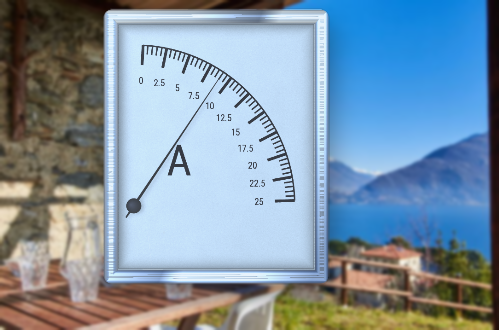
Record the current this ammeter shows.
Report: 9 A
